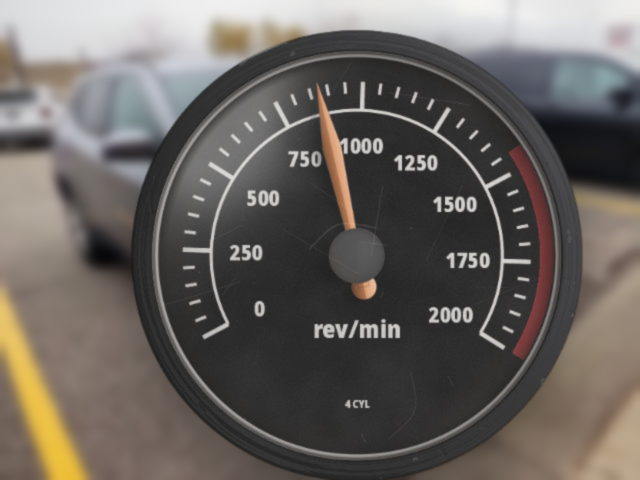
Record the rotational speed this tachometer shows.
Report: 875 rpm
